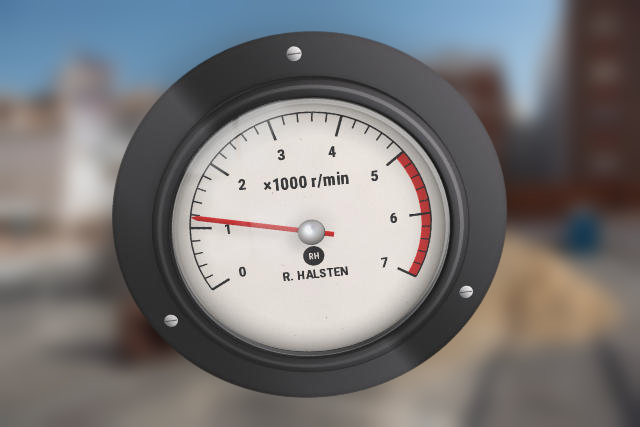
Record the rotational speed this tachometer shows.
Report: 1200 rpm
